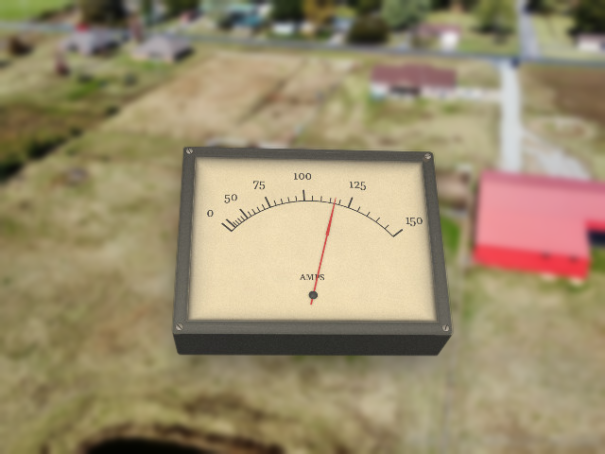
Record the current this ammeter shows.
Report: 117.5 A
